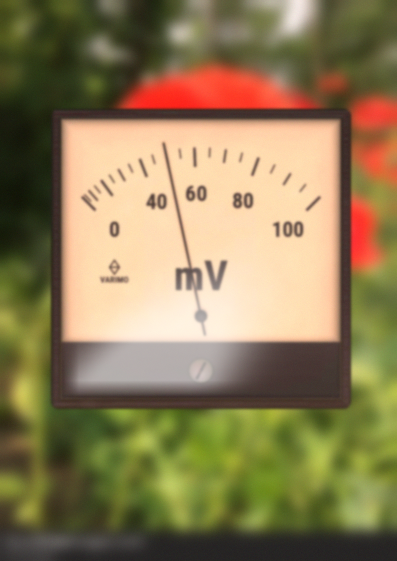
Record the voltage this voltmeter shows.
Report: 50 mV
